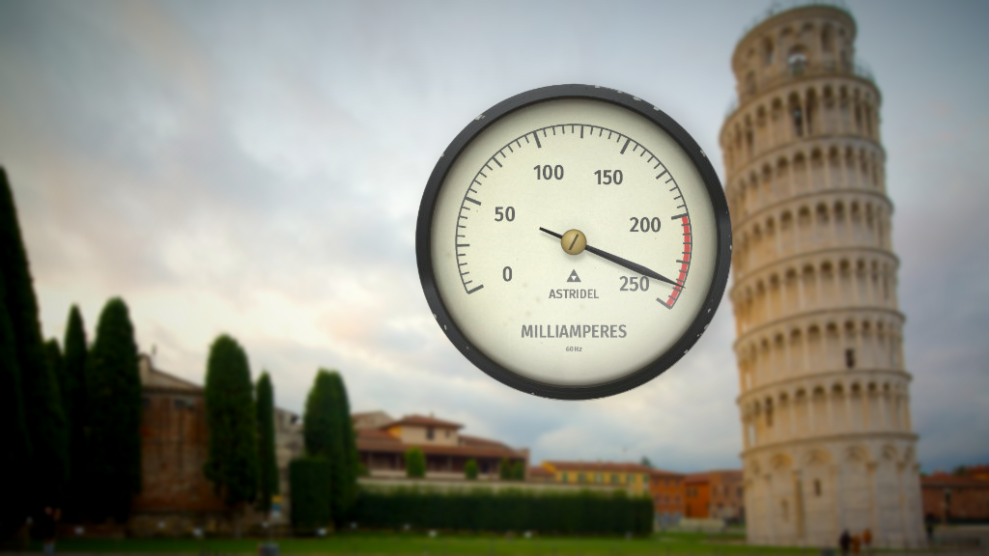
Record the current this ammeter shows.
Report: 237.5 mA
